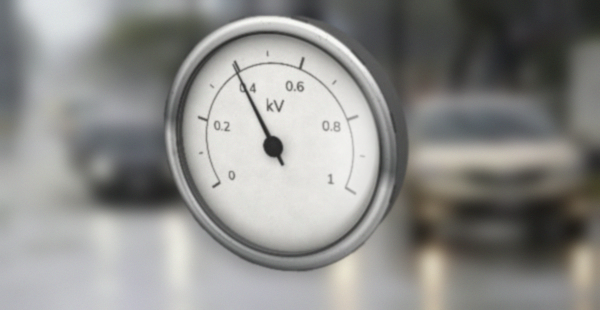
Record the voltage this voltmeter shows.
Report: 0.4 kV
